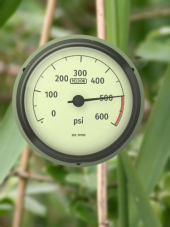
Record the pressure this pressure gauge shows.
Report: 500 psi
